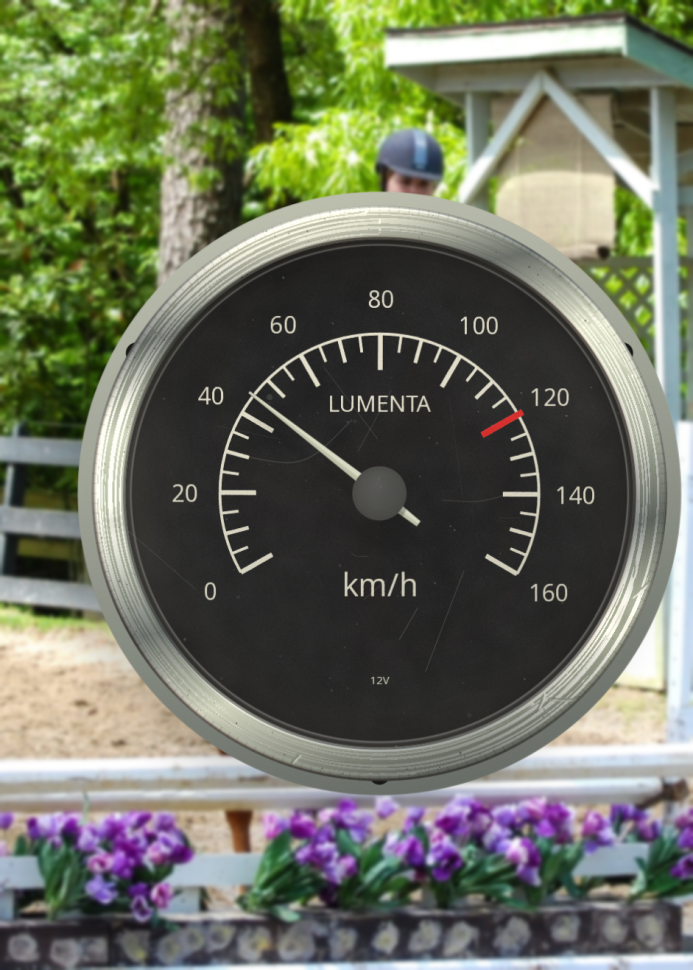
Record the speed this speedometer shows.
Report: 45 km/h
